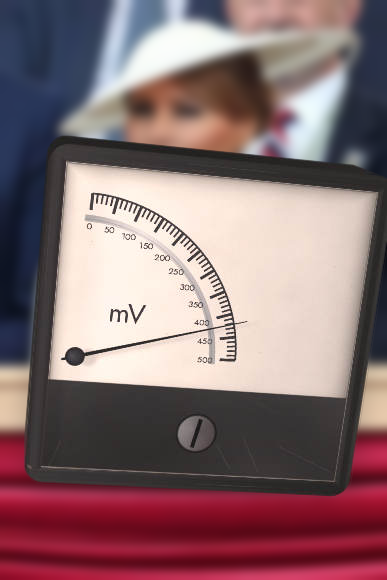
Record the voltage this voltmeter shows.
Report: 420 mV
